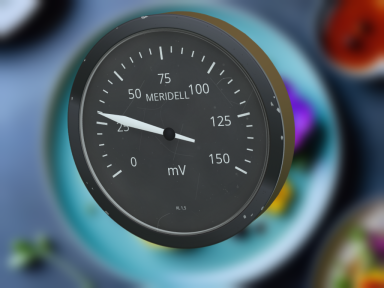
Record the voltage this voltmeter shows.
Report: 30 mV
